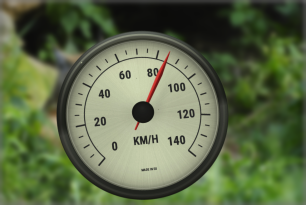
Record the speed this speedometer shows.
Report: 85 km/h
